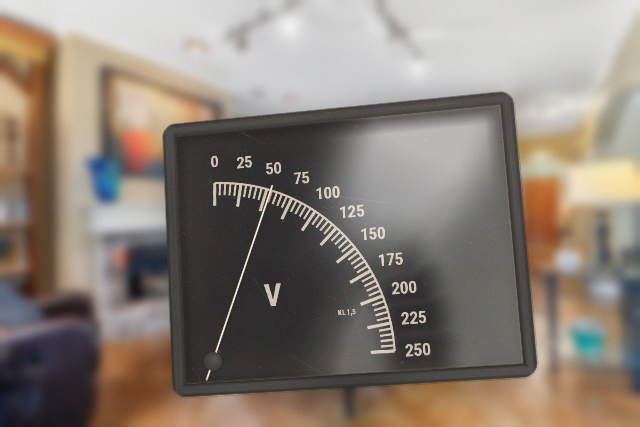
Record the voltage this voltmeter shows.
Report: 55 V
